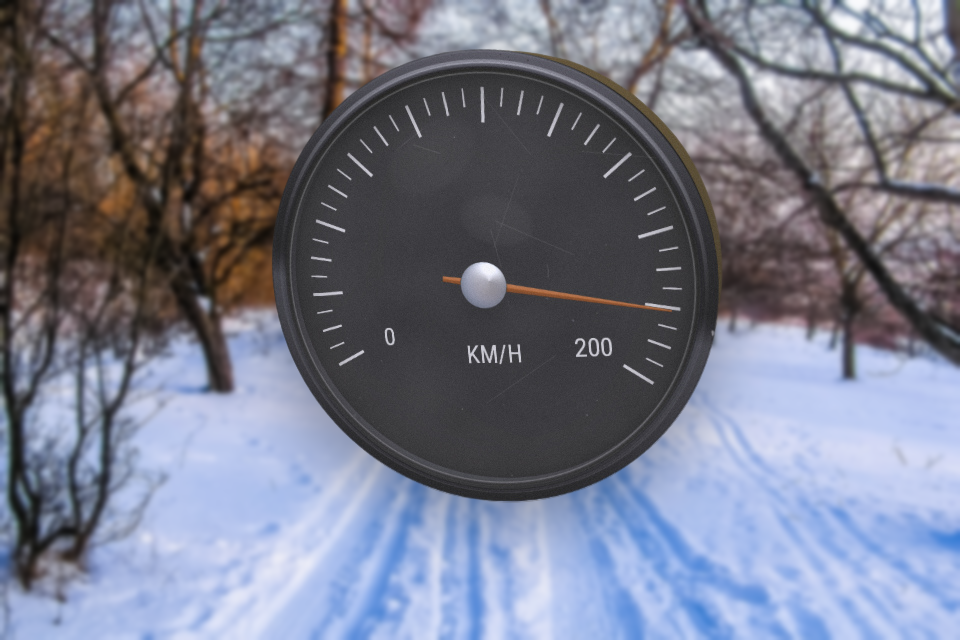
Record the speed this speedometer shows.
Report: 180 km/h
